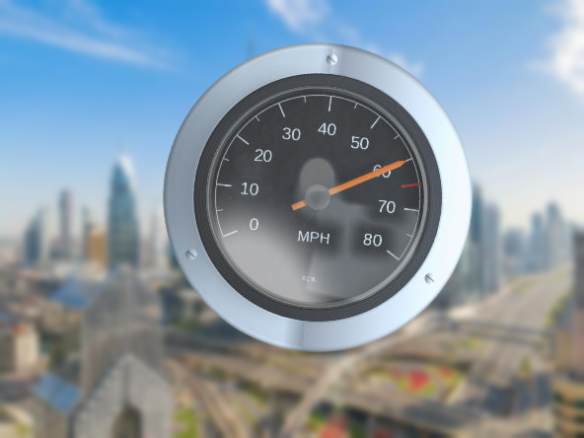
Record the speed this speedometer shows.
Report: 60 mph
